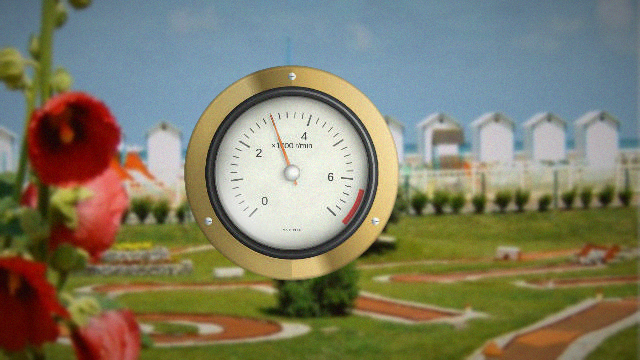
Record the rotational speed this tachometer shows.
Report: 3000 rpm
